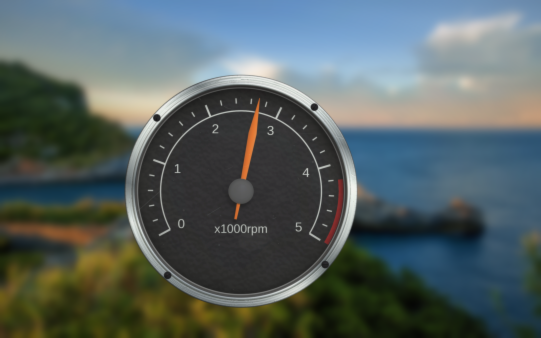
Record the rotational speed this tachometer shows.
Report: 2700 rpm
